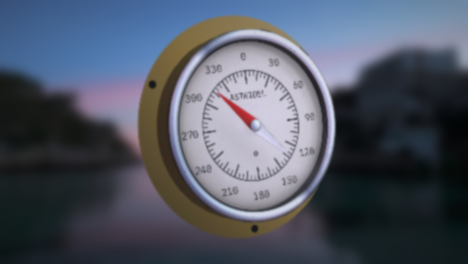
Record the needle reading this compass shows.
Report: 315 °
